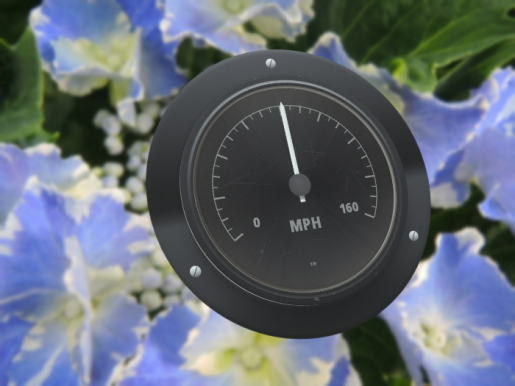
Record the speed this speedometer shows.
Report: 80 mph
